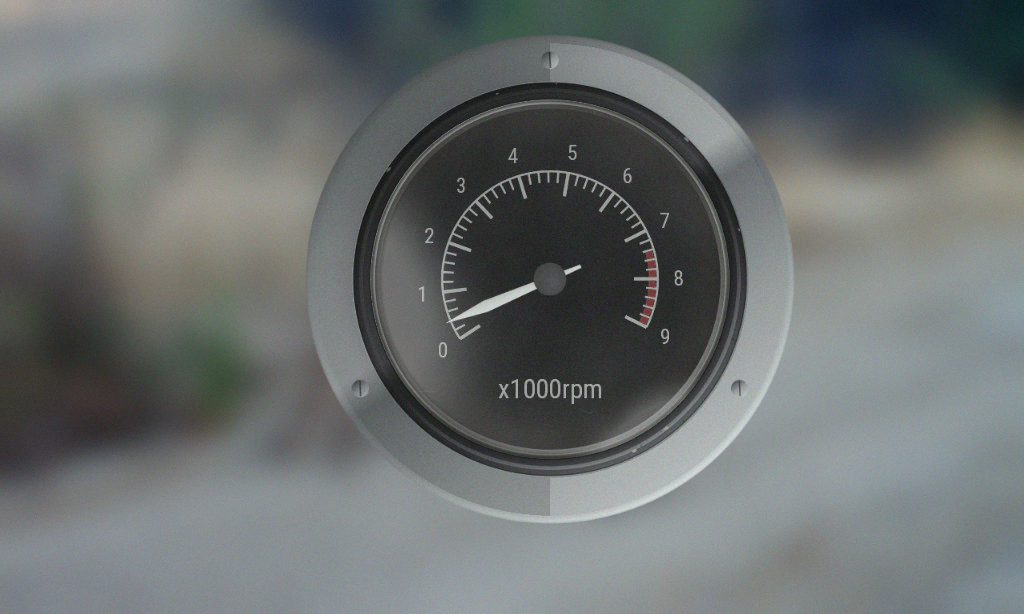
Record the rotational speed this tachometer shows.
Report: 400 rpm
